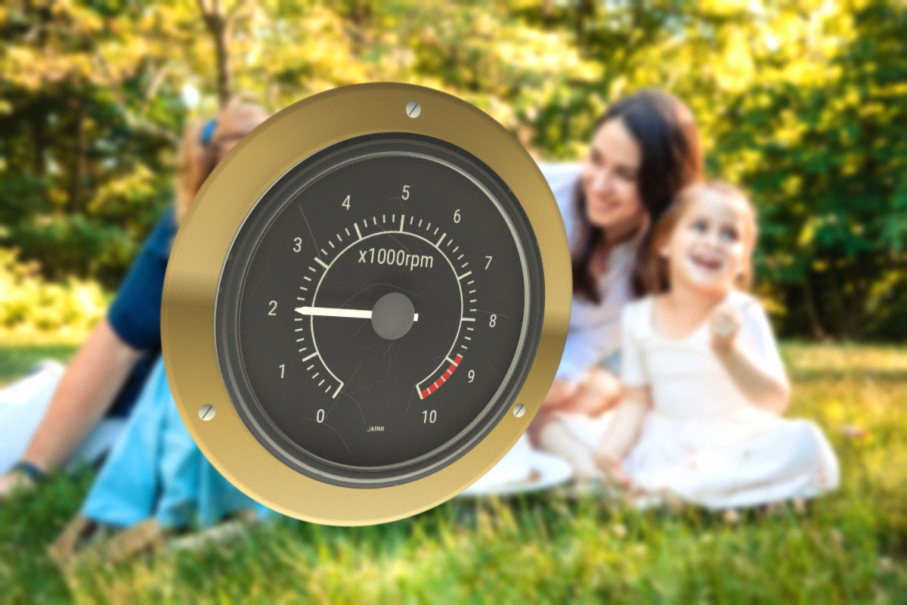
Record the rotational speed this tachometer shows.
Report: 2000 rpm
